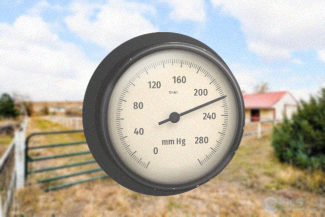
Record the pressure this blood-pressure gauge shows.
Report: 220 mmHg
